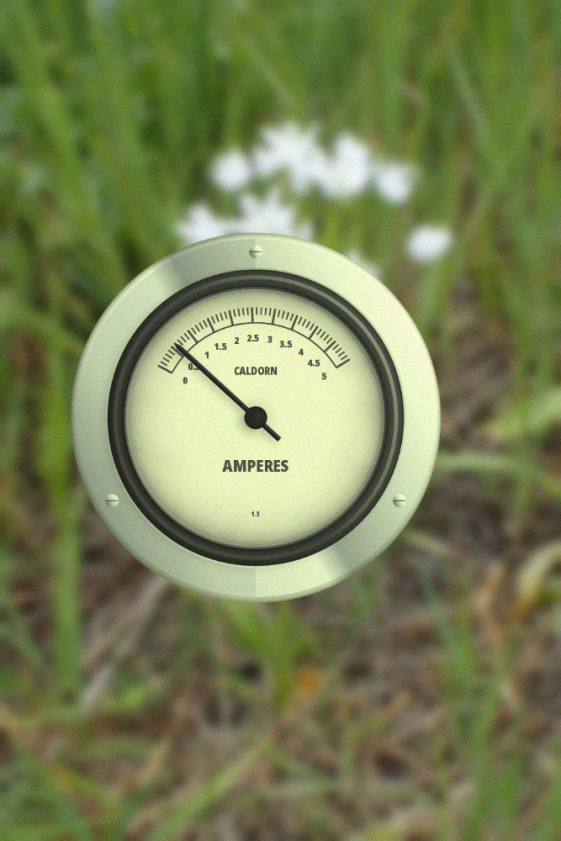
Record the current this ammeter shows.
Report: 0.6 A
